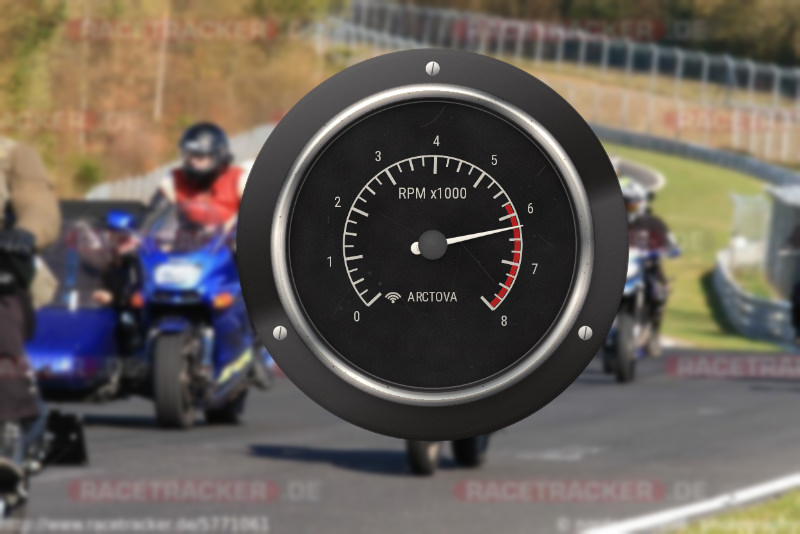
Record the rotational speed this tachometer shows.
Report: 6250 rpm
